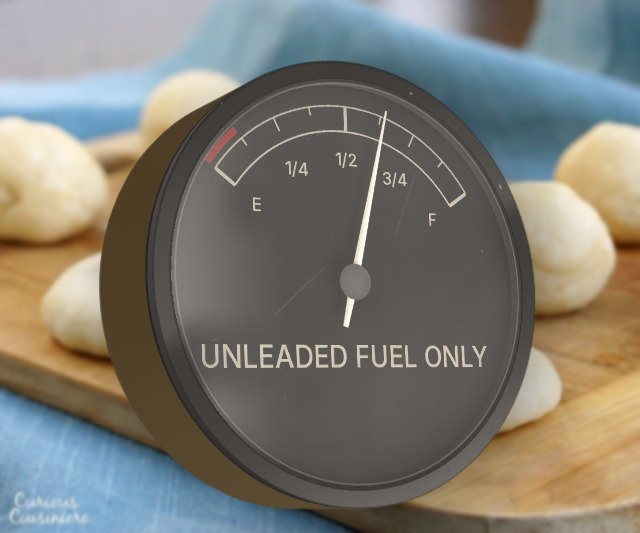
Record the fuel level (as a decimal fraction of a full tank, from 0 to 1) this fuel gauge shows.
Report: 0.625
